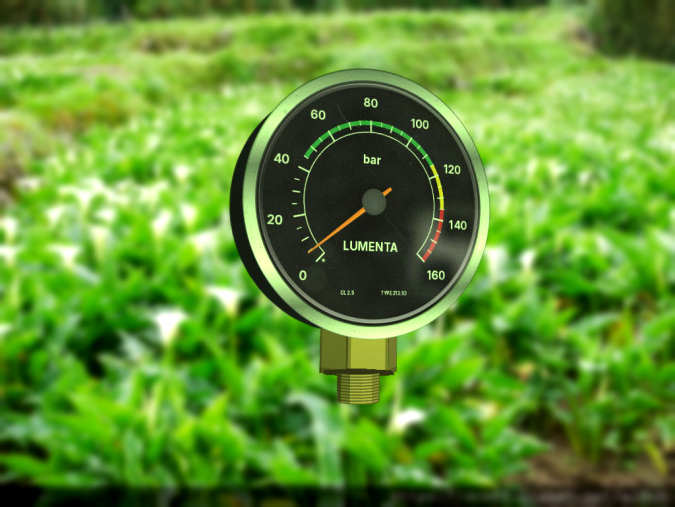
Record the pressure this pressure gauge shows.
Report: 5 bar
